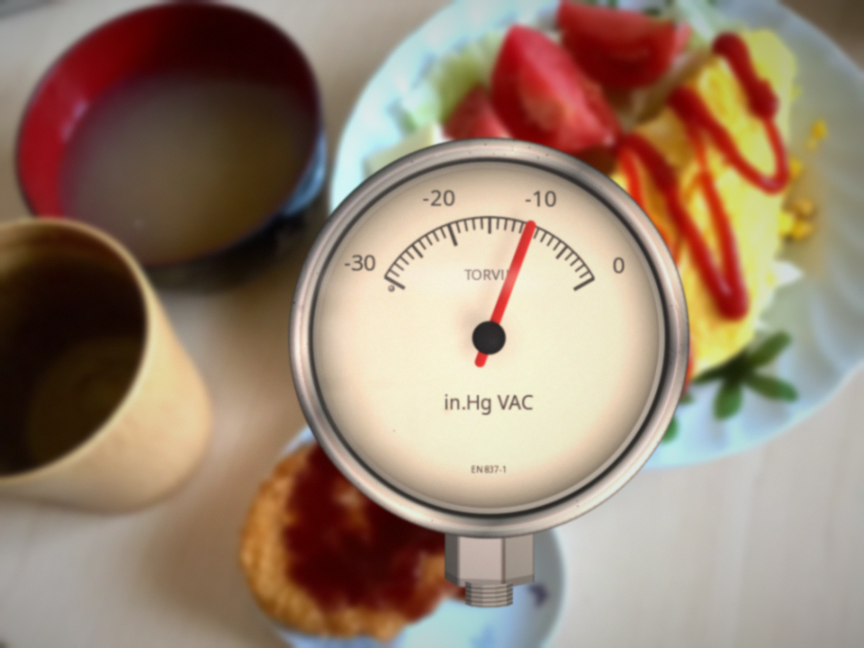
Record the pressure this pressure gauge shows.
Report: -10 inHg
